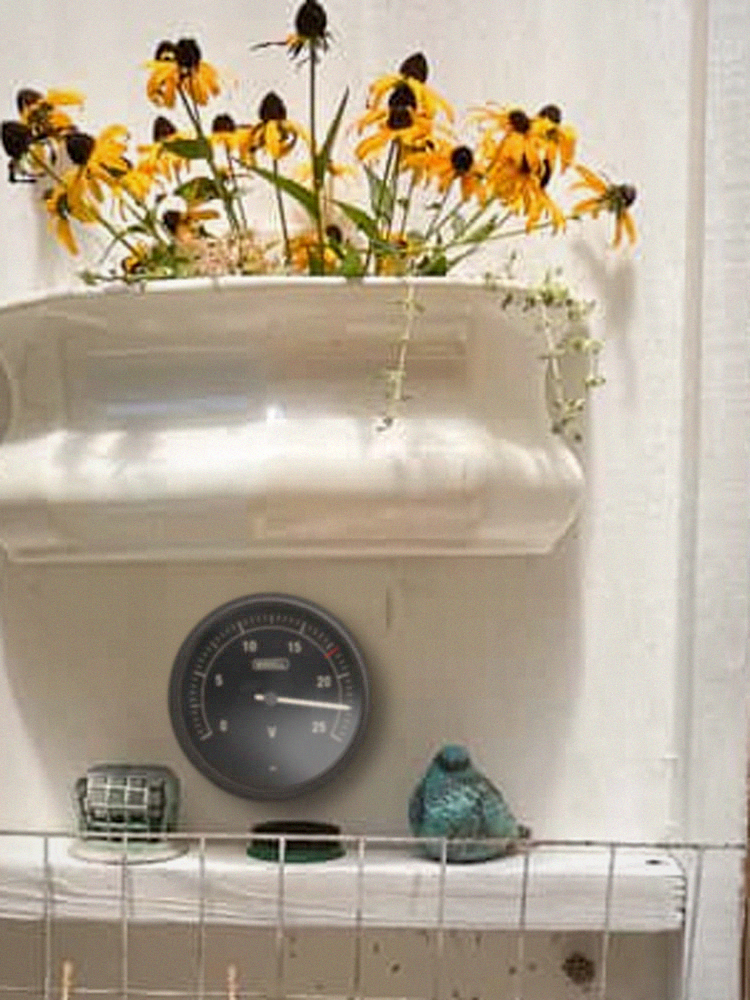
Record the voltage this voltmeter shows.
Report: 22.5 V
